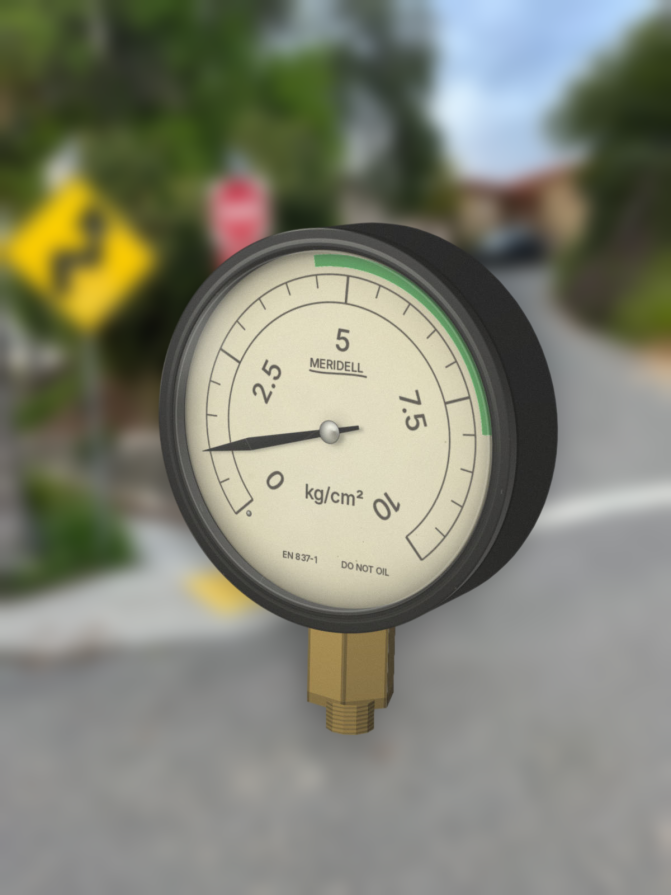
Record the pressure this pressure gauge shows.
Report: 1 kg/cm²
